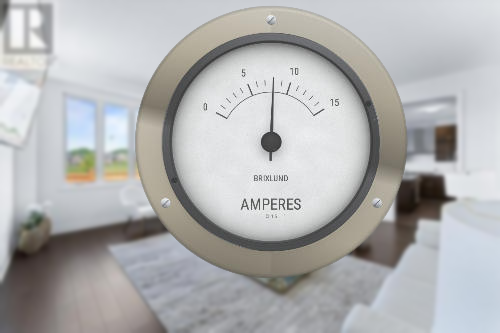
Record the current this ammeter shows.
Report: 8 A
